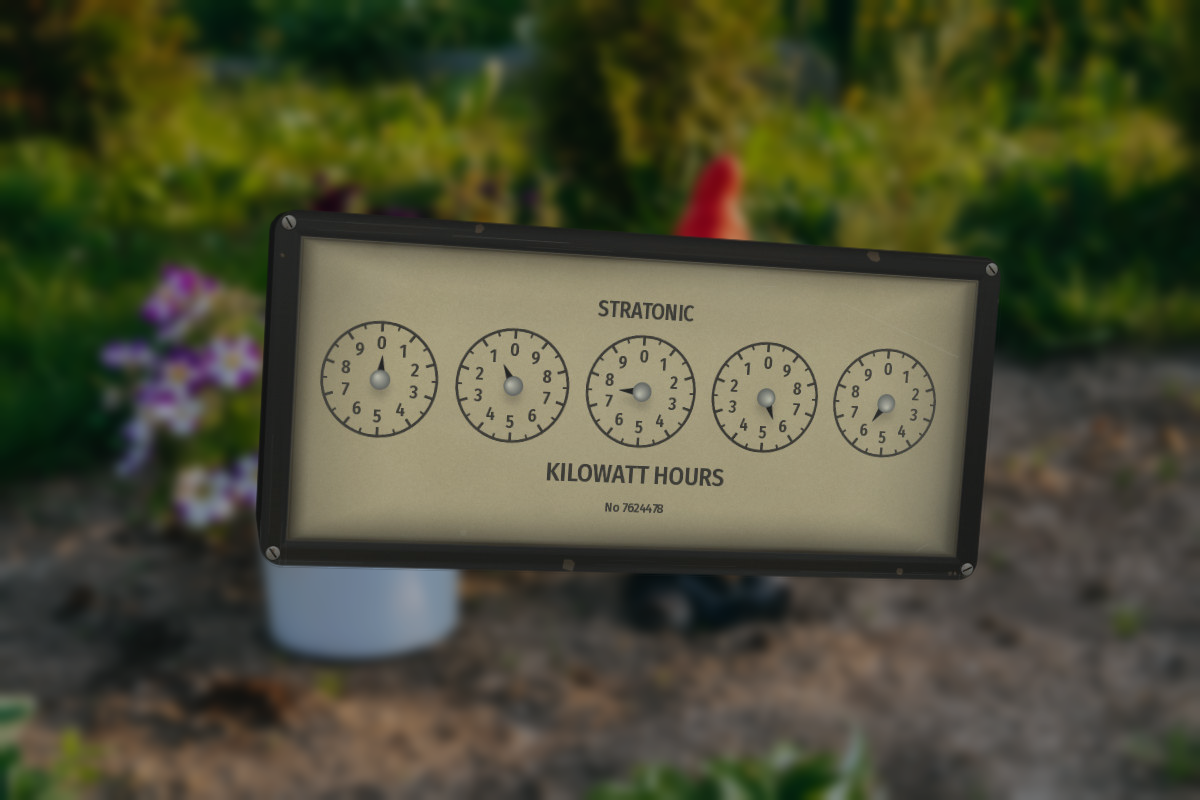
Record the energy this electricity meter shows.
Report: 756 kWh
